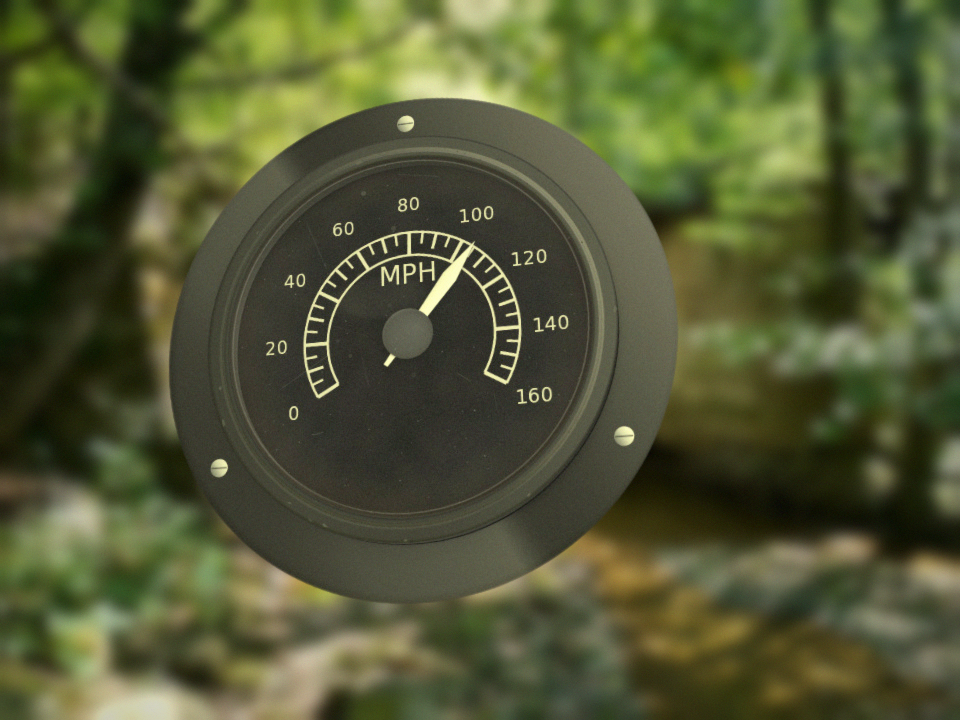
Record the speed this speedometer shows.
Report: 105 mph
